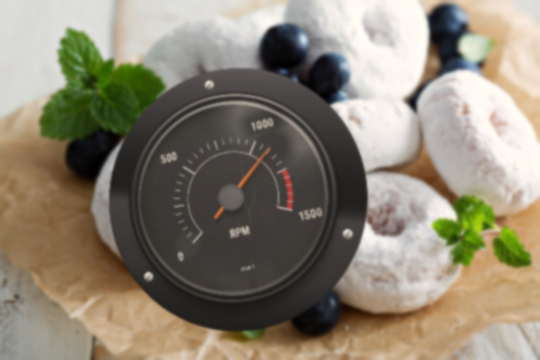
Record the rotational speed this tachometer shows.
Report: 1100 rpm
